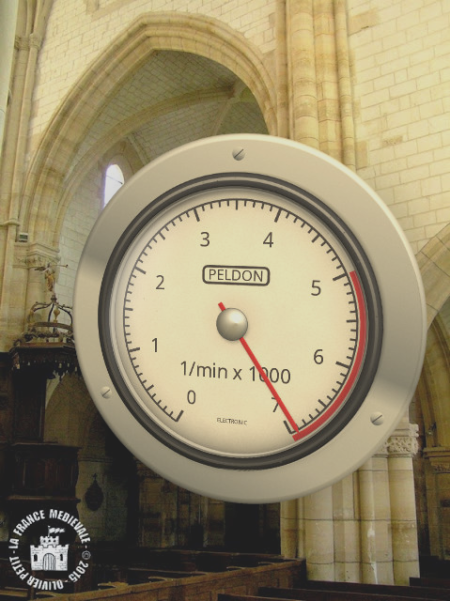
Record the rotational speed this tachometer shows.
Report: 6900 rpm
